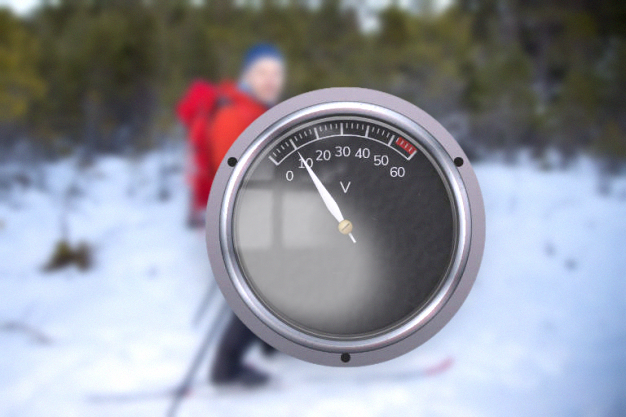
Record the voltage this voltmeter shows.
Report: 10 V
